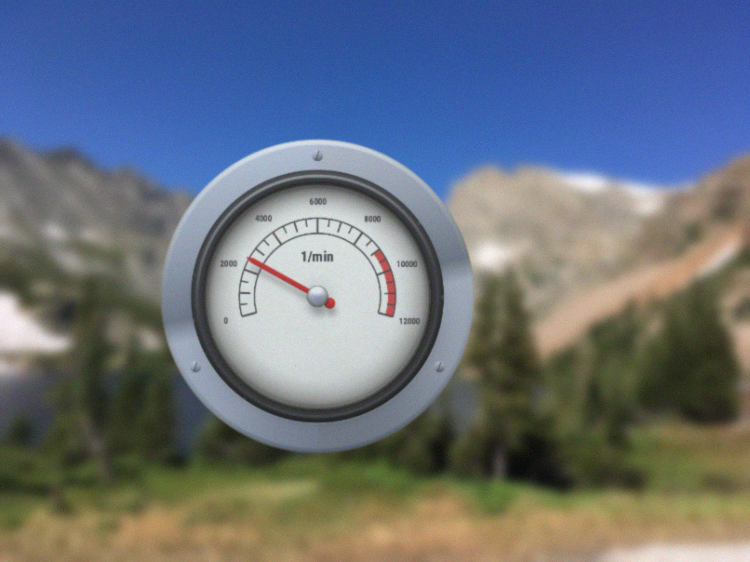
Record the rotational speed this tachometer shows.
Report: 2500 rpm
